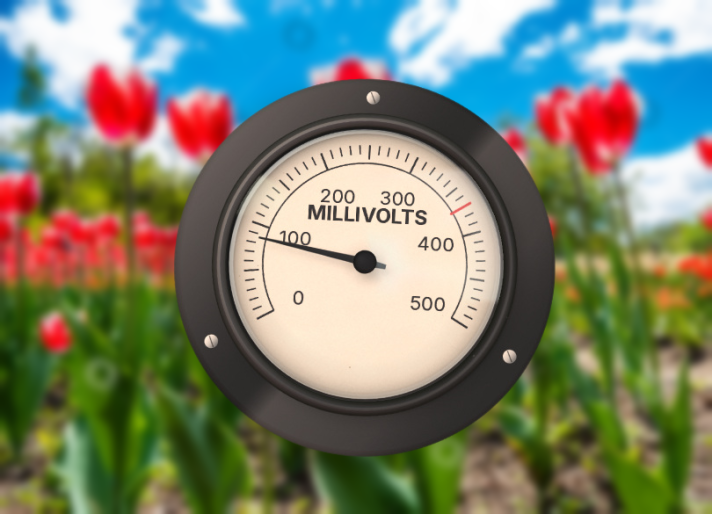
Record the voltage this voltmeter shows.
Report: 85 mV
